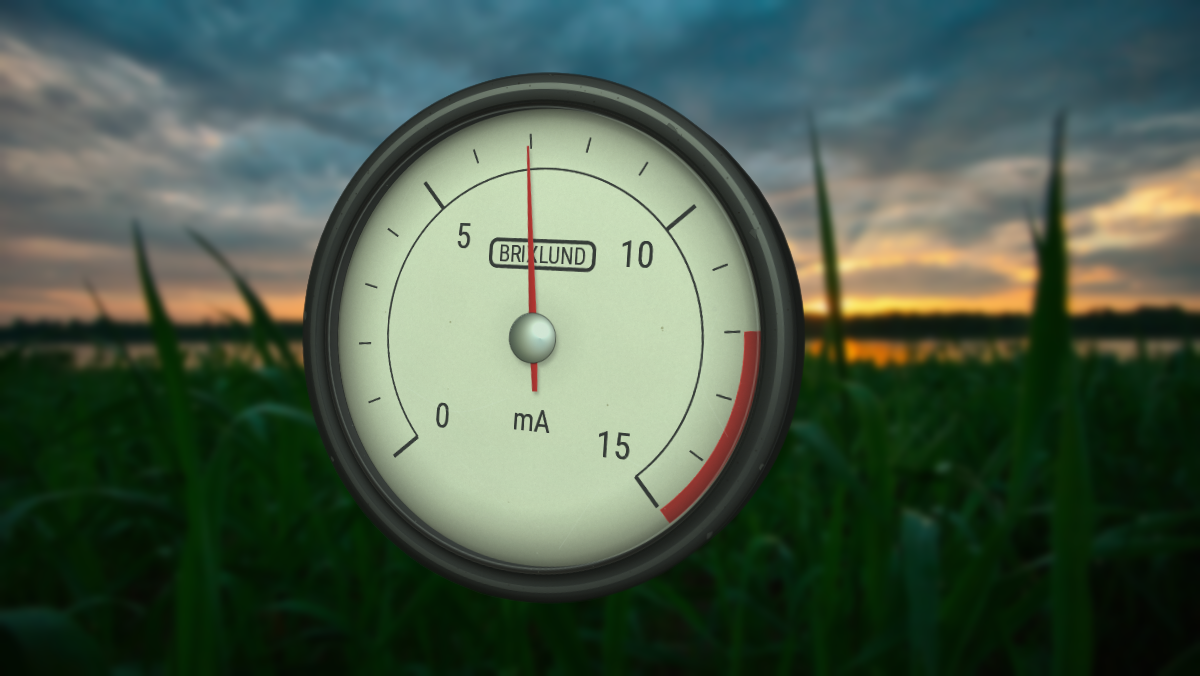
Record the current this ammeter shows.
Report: 7 mA
